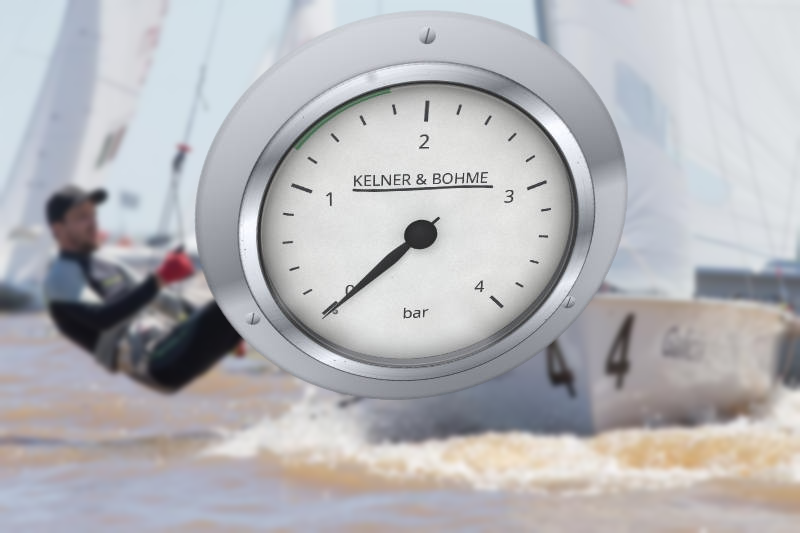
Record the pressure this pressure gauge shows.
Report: 0 bar
